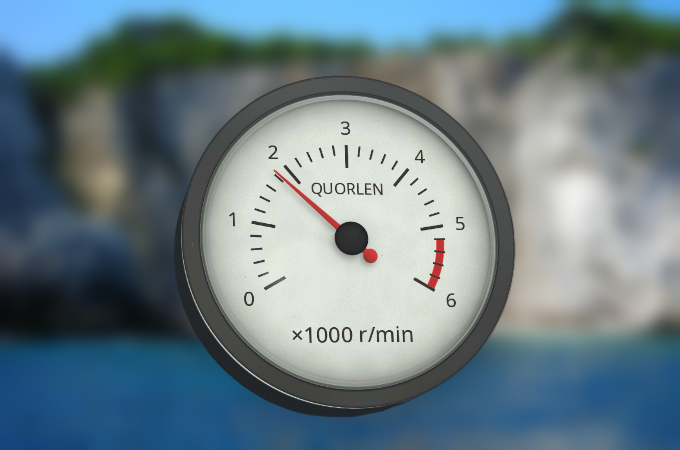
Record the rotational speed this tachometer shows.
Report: 1800 rpm
